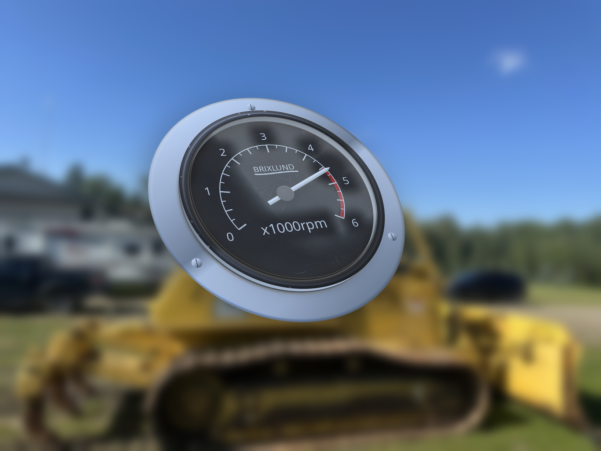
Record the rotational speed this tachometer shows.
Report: 4625 rpm
